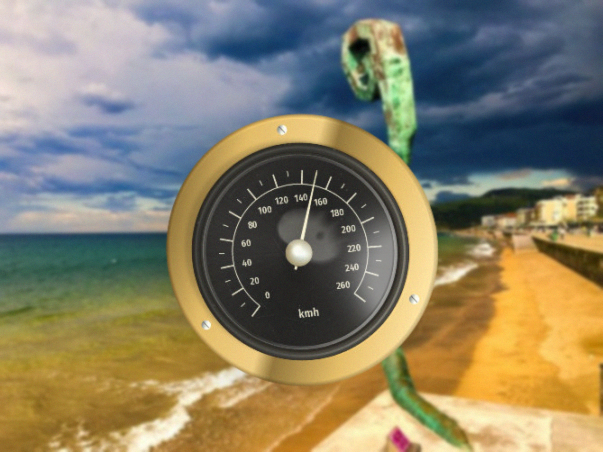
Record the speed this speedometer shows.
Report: 150 km/h
